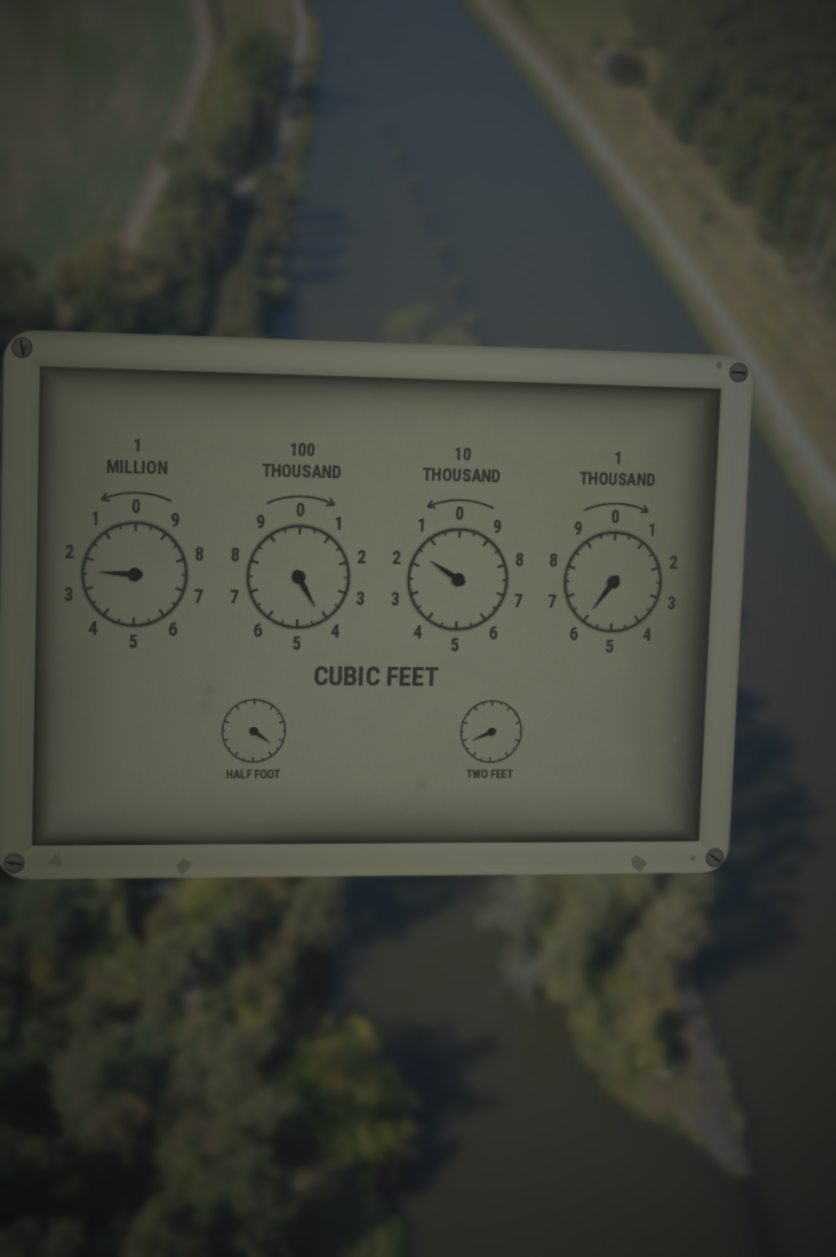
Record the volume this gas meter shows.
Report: 241600 ft³
